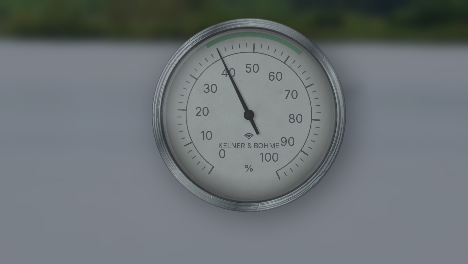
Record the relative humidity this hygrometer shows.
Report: 40 %
